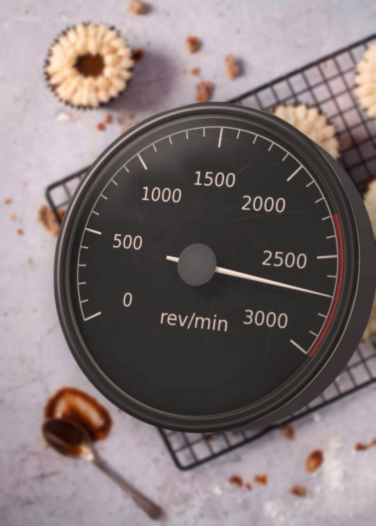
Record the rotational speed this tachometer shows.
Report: 2700 rpm
